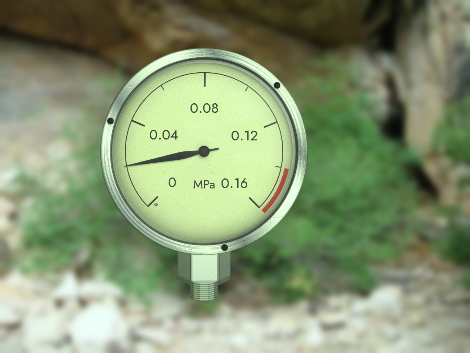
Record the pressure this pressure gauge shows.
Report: 0.02 MPa
